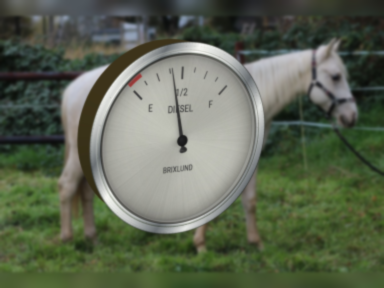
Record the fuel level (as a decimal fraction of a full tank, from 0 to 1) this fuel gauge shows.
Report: 0.375
